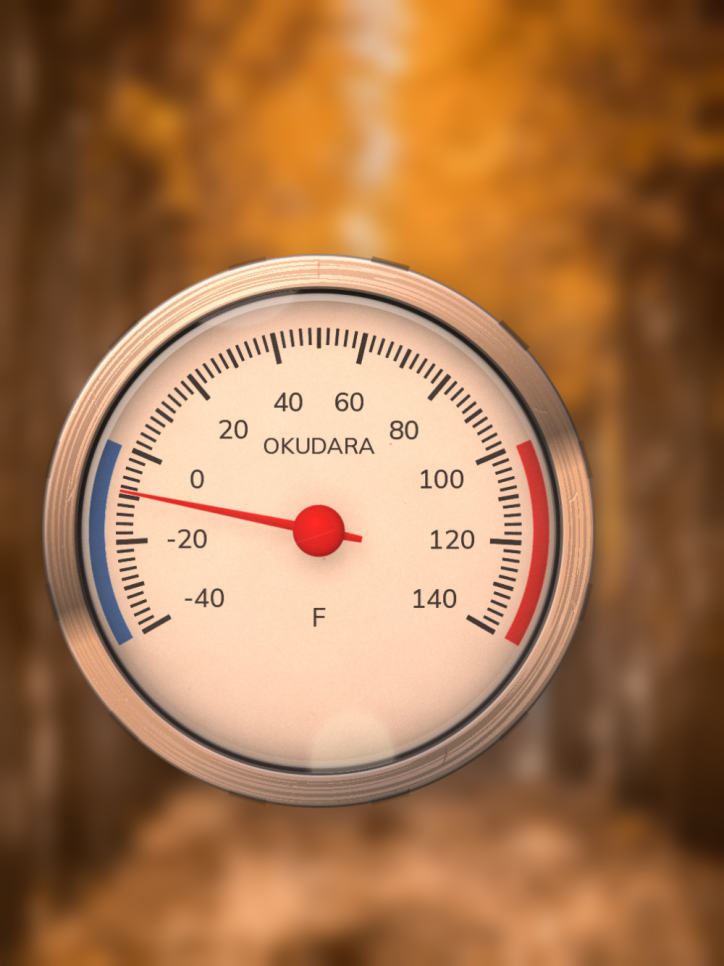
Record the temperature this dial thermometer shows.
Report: -9 °F
